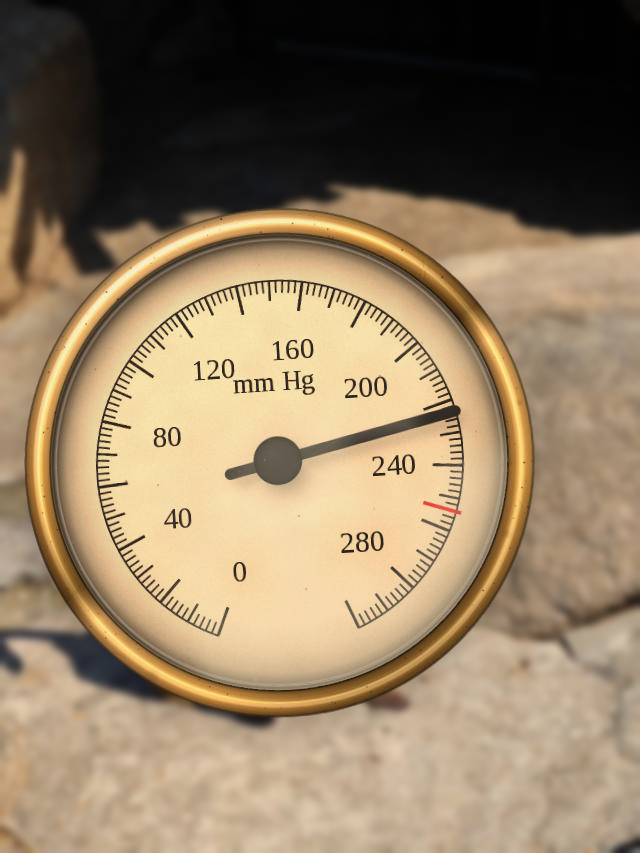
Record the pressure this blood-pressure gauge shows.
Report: 224 mmHg
